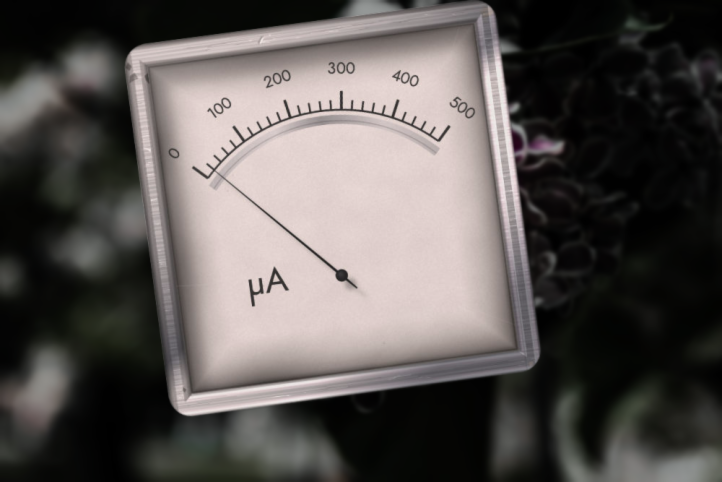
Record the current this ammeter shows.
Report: 20 µA
